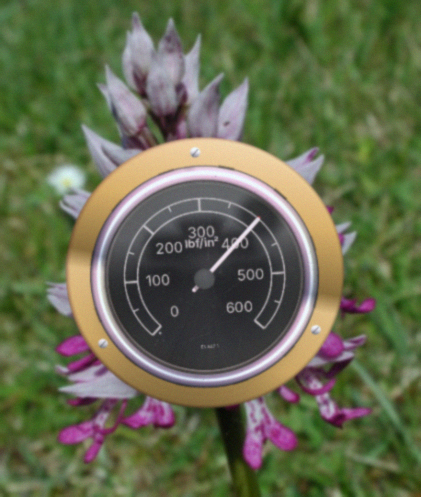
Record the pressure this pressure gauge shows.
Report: 400 psi
